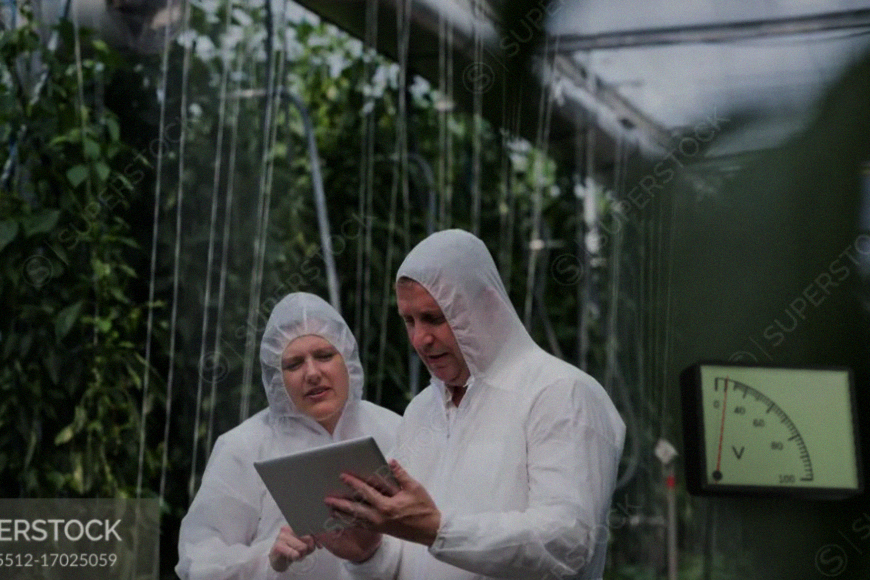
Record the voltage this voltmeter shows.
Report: 20 V
